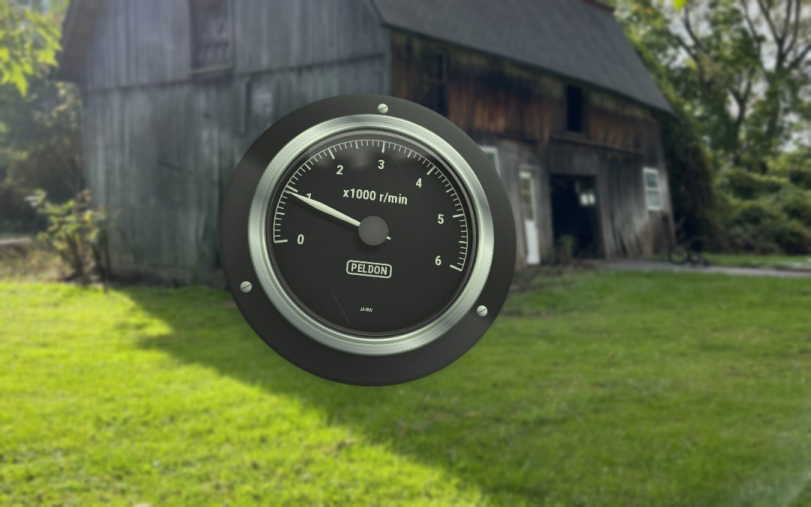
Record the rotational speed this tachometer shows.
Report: 900 rpm
